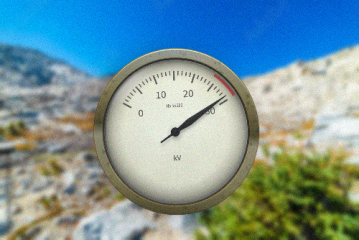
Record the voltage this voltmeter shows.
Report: 29 kV
